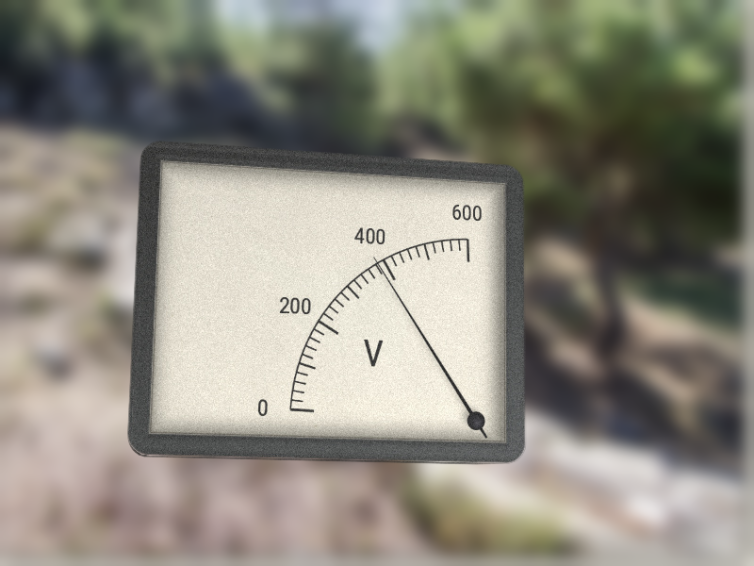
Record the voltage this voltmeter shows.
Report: 380 V
